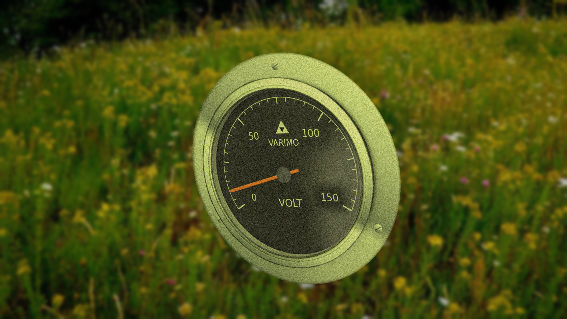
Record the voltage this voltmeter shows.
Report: 10 V
